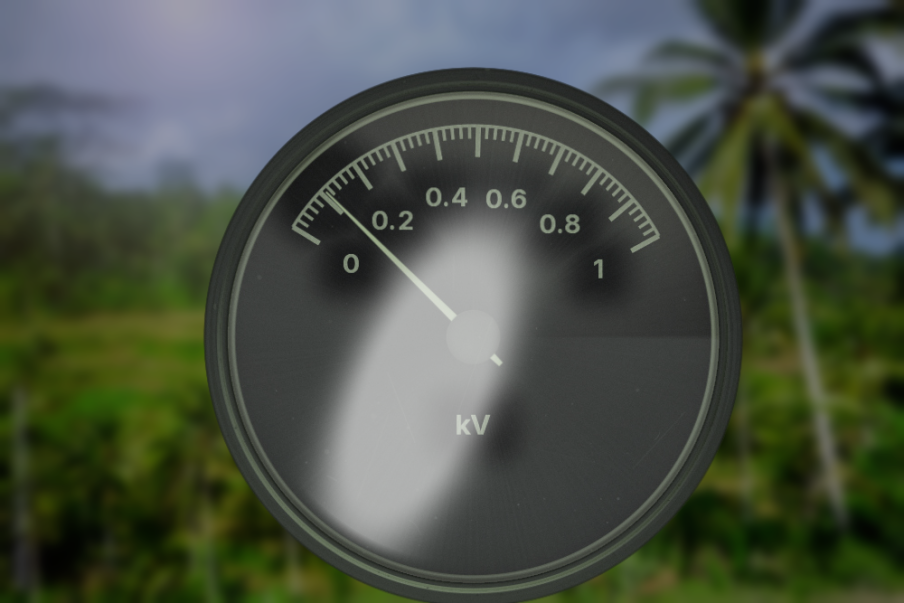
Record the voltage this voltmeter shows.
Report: 0.11 kV
